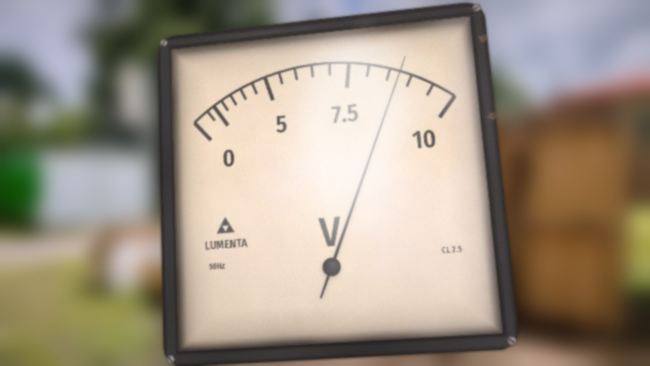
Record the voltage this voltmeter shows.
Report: 8.75 V
